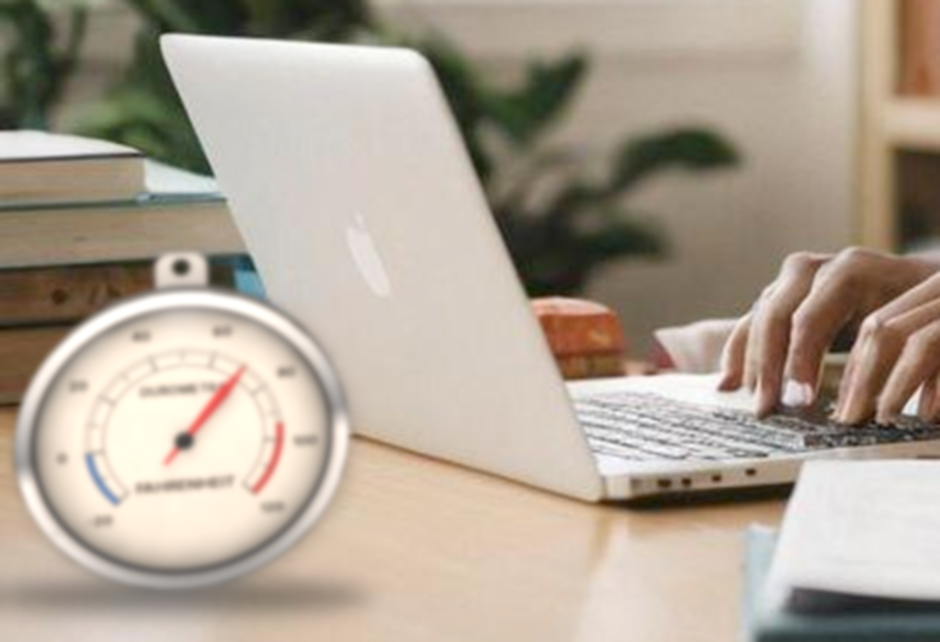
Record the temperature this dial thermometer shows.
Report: 70 °F
